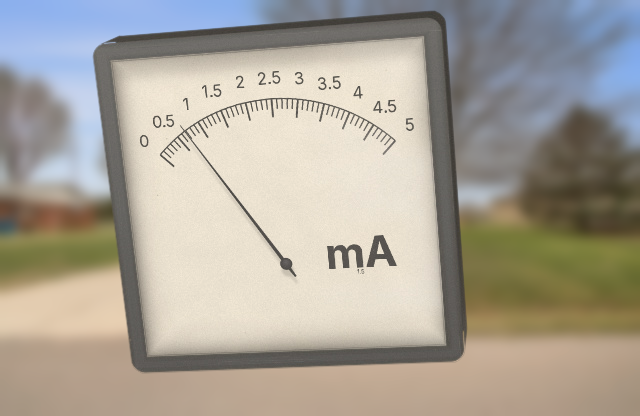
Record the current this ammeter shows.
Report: 0.7 mA
